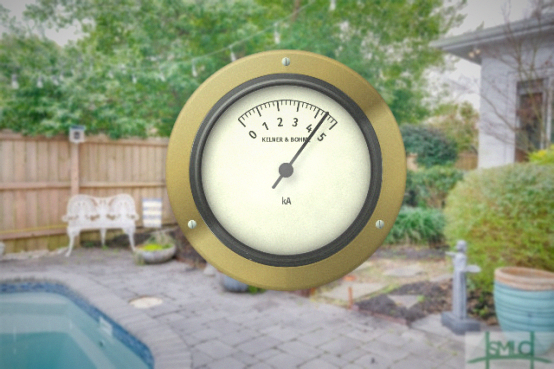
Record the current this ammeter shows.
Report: 4.4 kA
